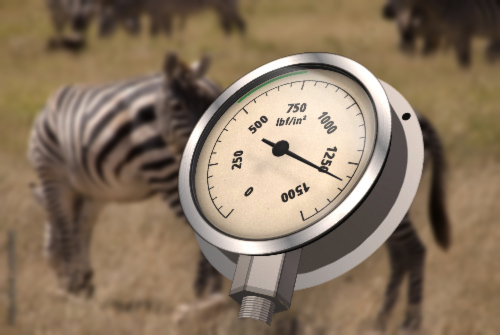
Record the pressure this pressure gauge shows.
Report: 1325 psi
